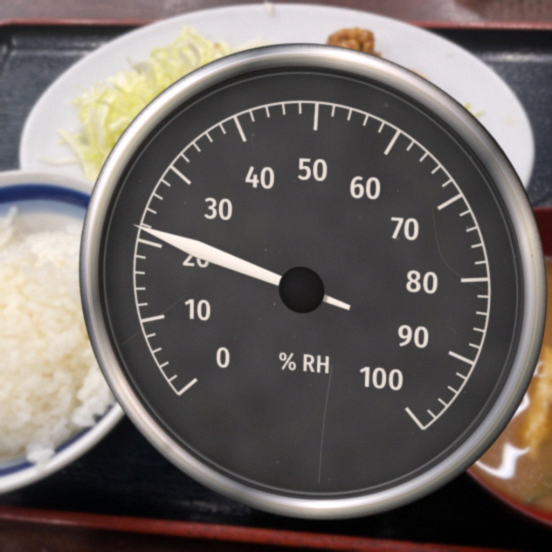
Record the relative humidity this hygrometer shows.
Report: 22 %
